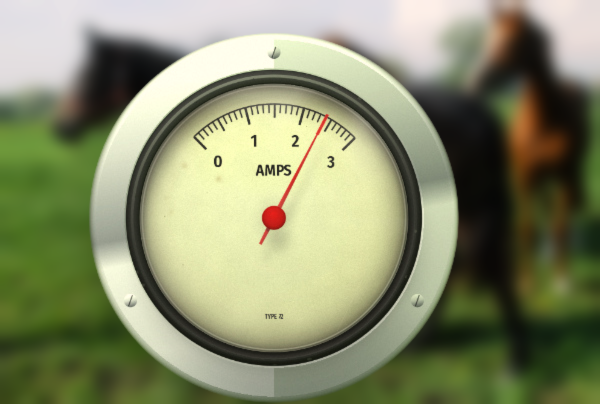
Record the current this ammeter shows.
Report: 2.4 A
